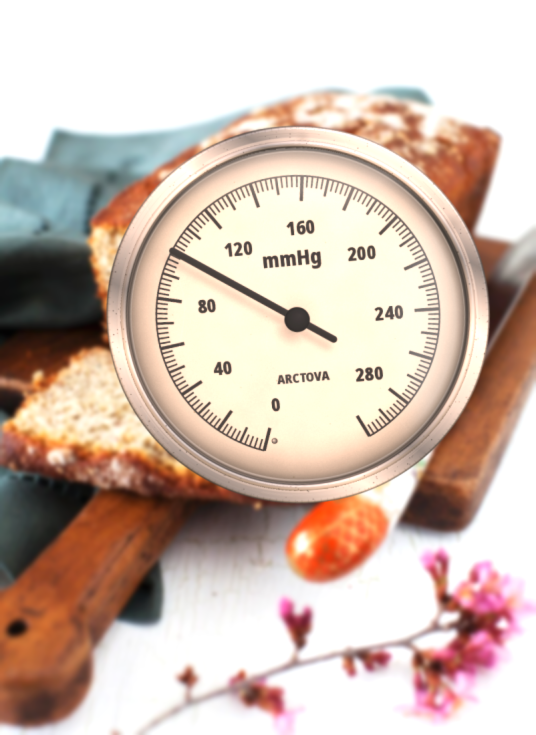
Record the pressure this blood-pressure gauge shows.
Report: 100 mmHg
